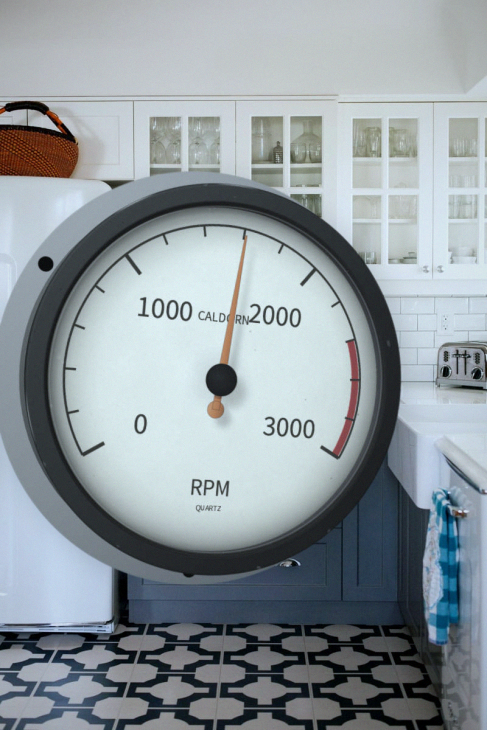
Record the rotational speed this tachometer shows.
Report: 1600 rpm
